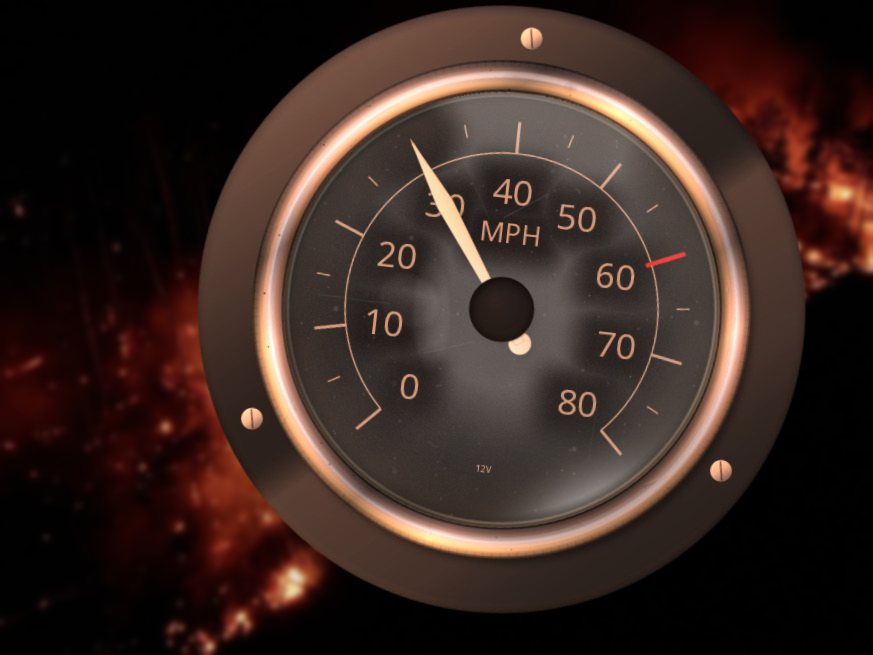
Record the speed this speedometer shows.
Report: 30 mph
